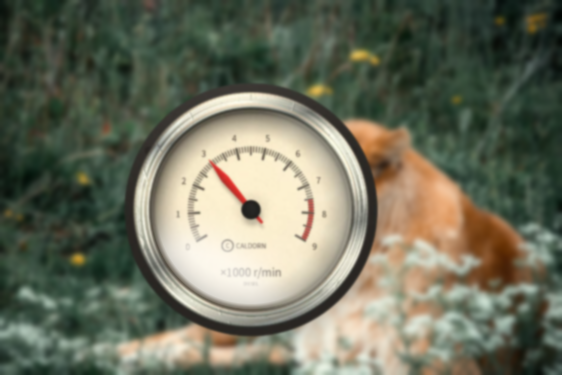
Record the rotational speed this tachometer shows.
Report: 3000 rpm
